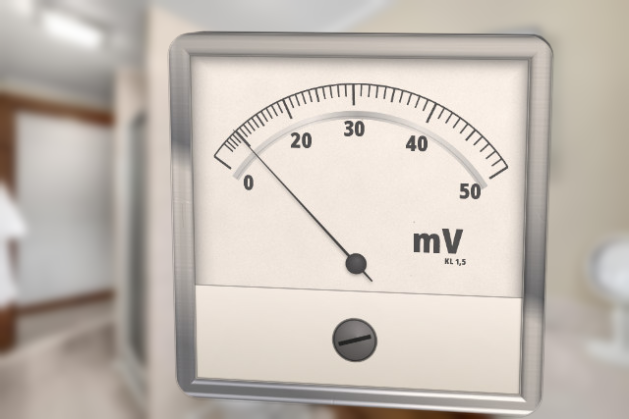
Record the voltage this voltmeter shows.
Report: 10 mV
